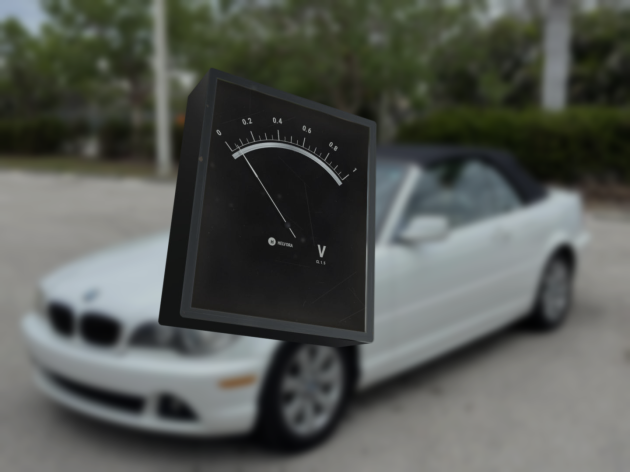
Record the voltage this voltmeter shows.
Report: 0.05 V
